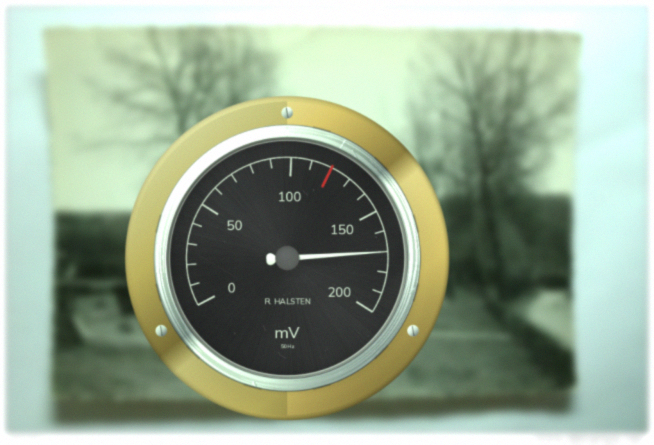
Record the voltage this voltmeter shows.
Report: 170 mV
